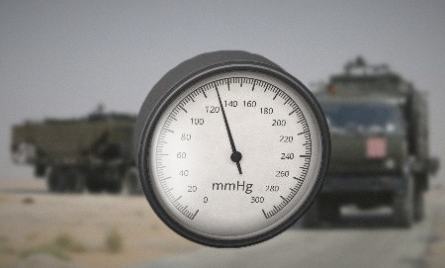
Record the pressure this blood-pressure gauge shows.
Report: 130 mmHg
